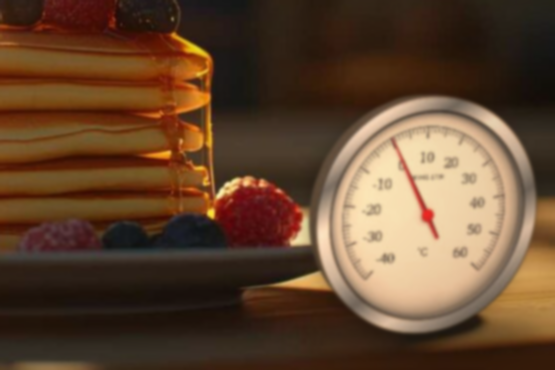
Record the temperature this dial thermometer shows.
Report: 0 °C
